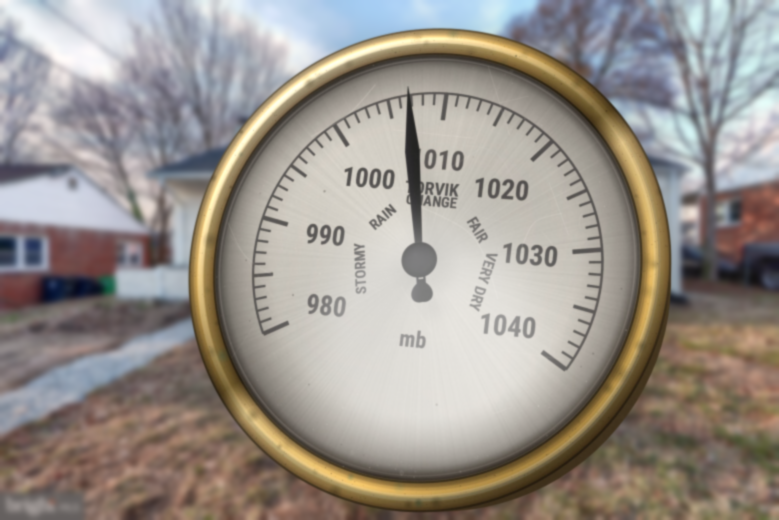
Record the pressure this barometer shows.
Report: 1007 mbar
